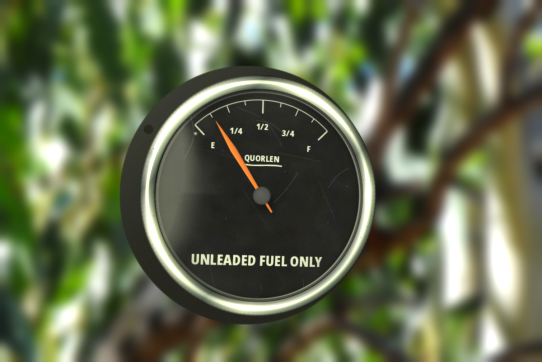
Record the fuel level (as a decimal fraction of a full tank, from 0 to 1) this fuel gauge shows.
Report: 0.125
